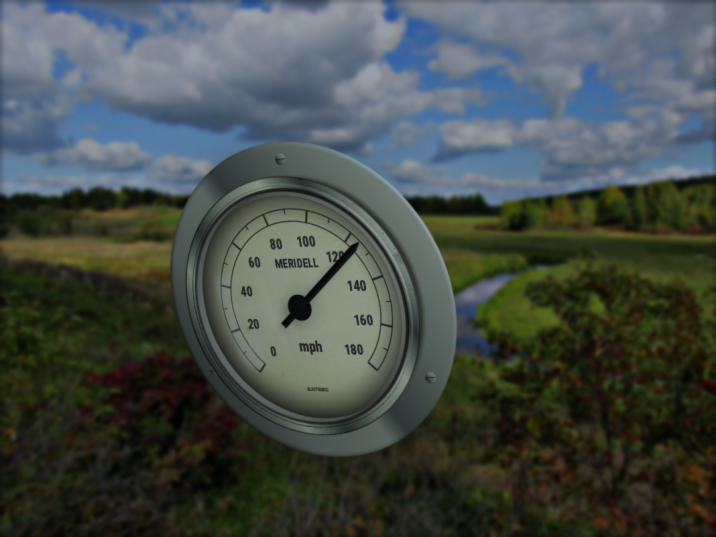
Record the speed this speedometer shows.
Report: 125 mph
